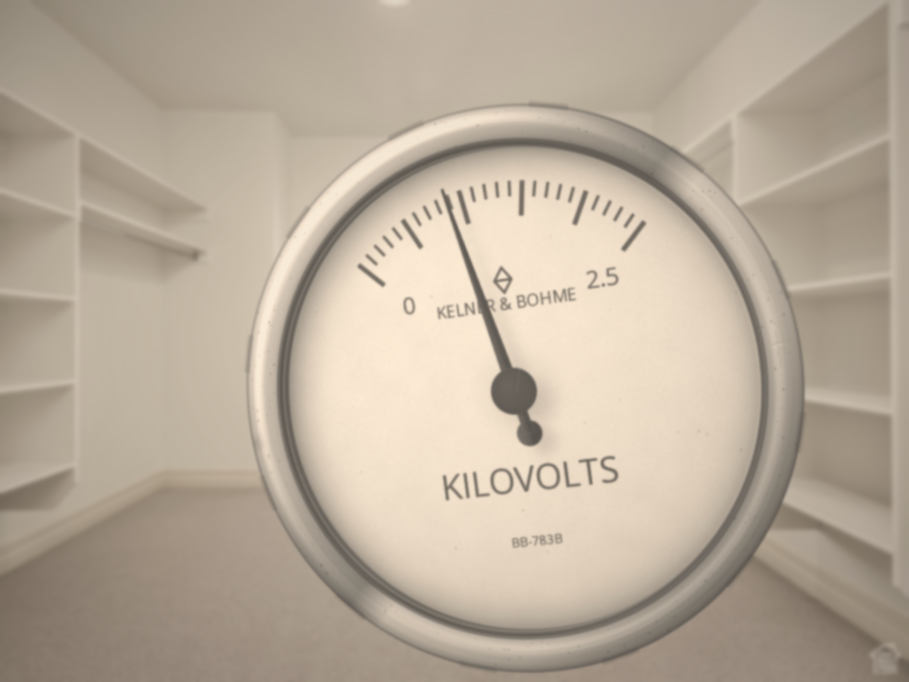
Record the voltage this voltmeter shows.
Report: 0.9 kV
